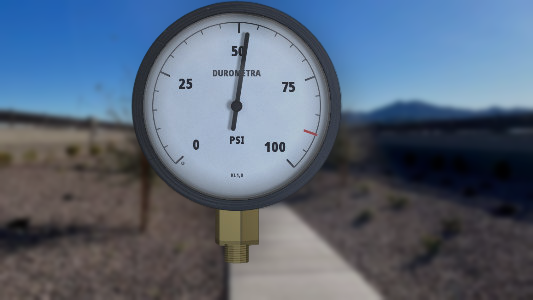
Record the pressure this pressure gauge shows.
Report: 52.5 psi
